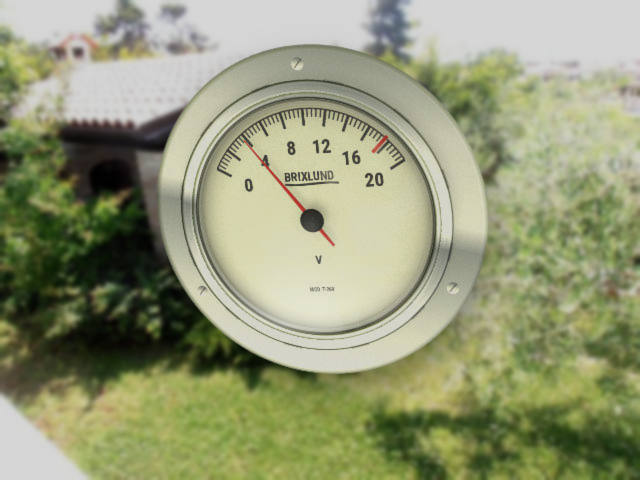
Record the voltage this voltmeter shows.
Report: 4 V
